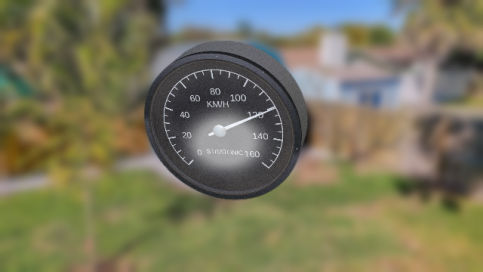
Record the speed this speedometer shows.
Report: 120 km/h
